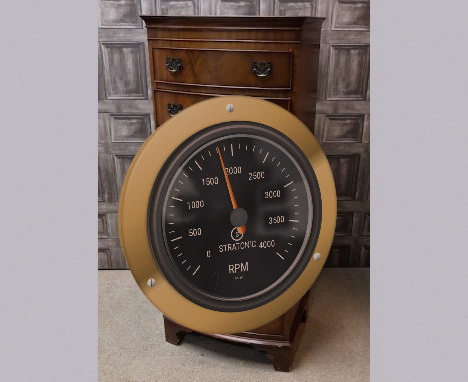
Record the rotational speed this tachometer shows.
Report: 1800 rpm
